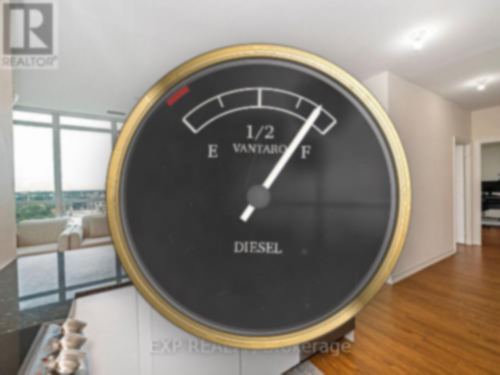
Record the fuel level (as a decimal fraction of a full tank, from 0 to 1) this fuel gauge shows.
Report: 0.875
